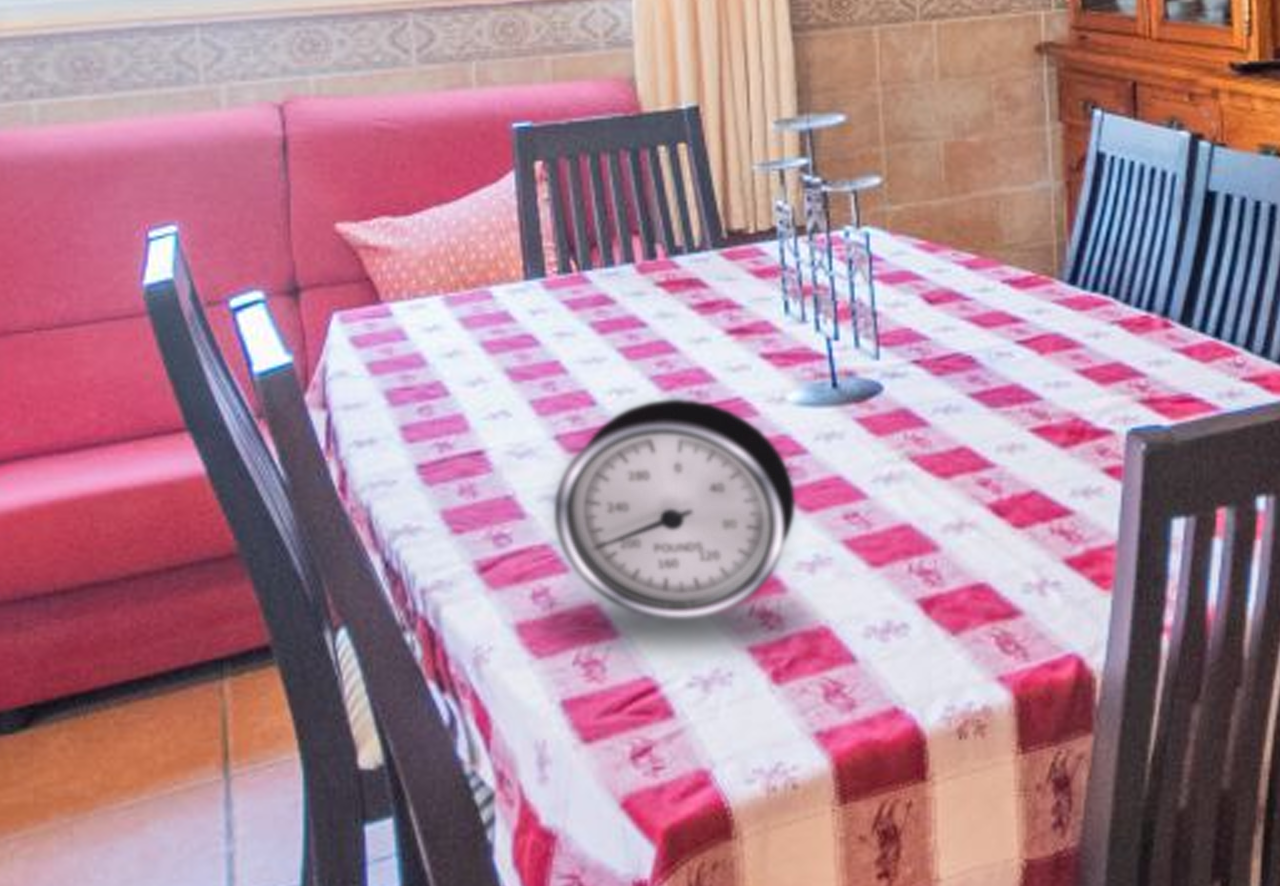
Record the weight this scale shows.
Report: 210 lb
